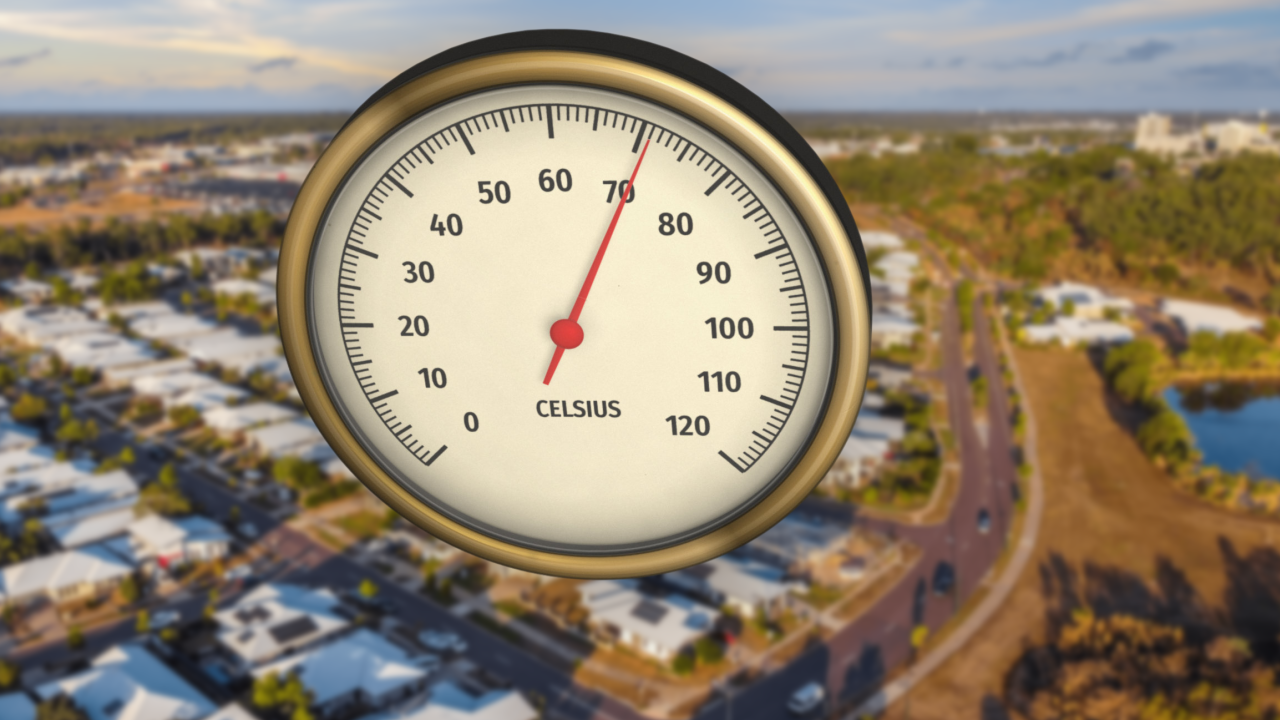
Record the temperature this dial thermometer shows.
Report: 71 °C
